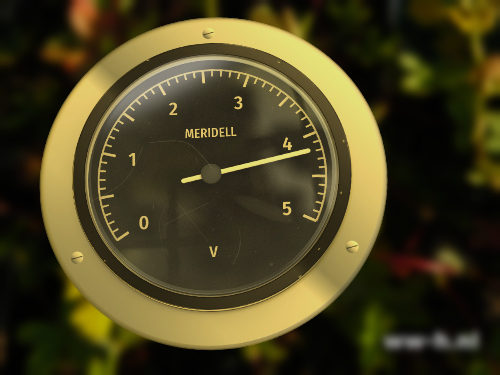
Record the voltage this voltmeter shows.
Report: 4.2 V
